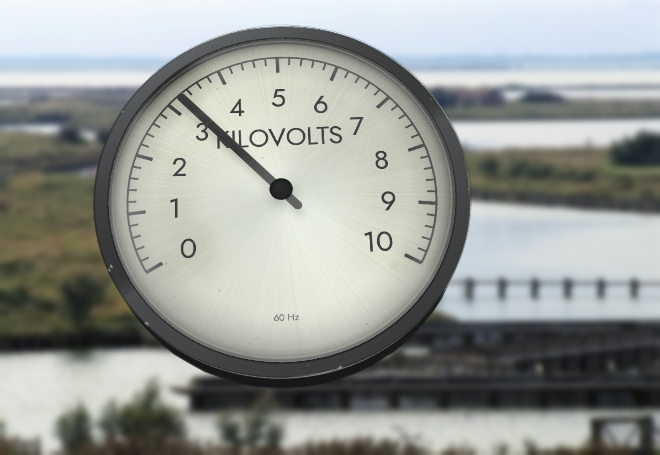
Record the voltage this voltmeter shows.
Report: 3.2 kV
